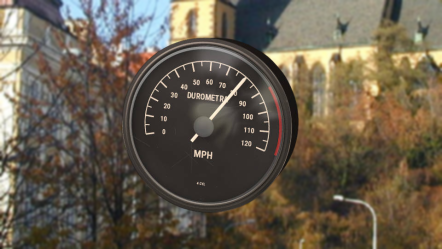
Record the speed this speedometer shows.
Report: 80 mph
